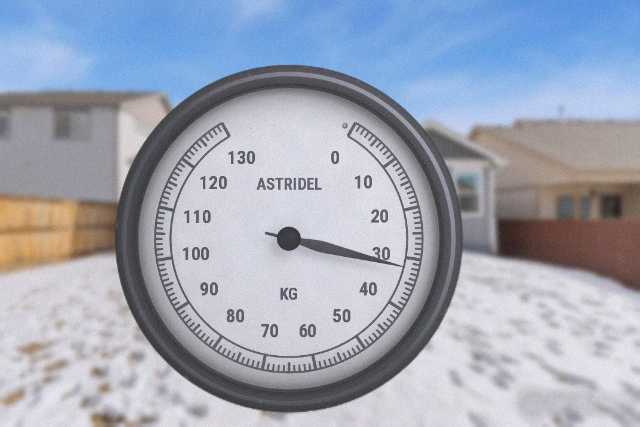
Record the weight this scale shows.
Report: 32 kg
